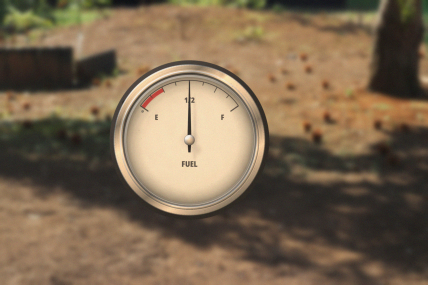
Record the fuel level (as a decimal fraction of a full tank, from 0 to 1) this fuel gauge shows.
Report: 0.5
